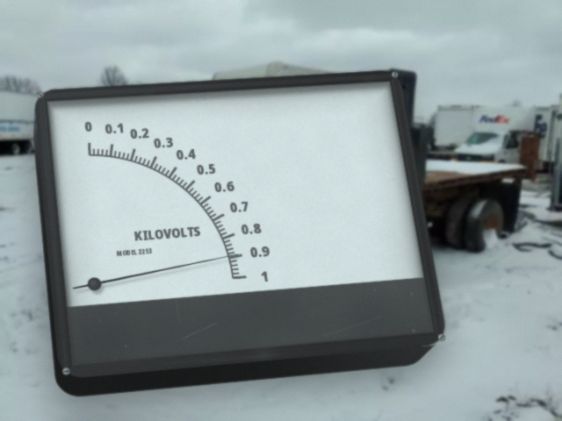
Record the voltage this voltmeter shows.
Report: 0.9 kV
